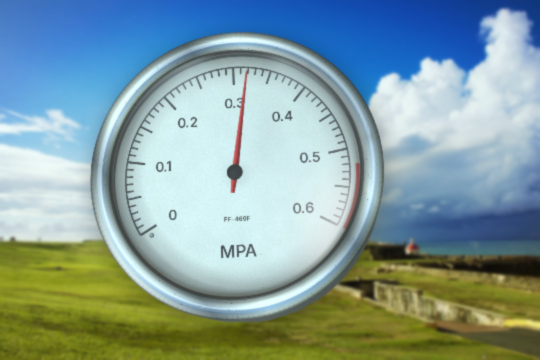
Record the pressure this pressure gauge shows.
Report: 0.32 MPa
